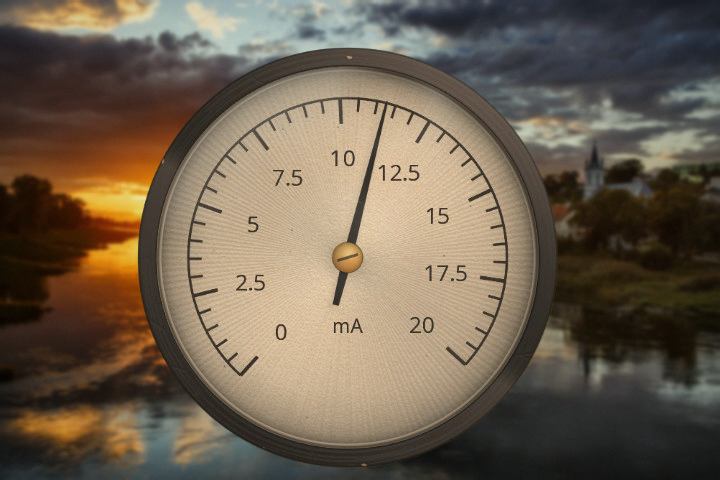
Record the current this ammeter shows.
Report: 11.25 mA
